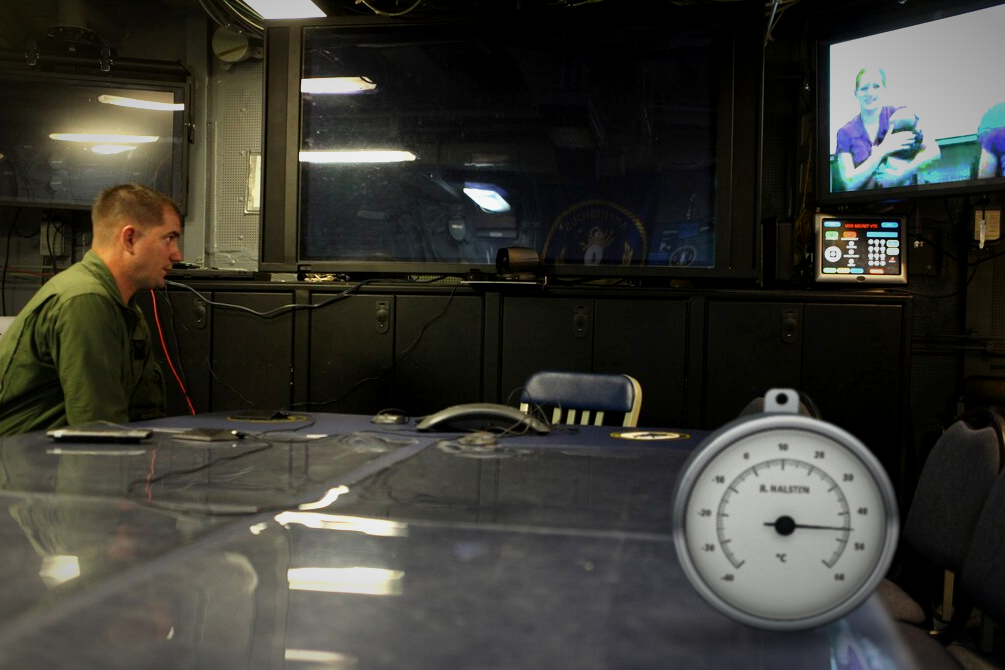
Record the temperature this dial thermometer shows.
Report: 45 °C
